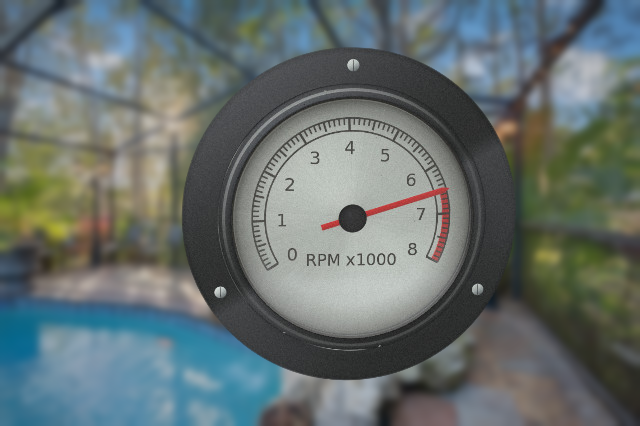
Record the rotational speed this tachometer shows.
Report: 6500 rpm
